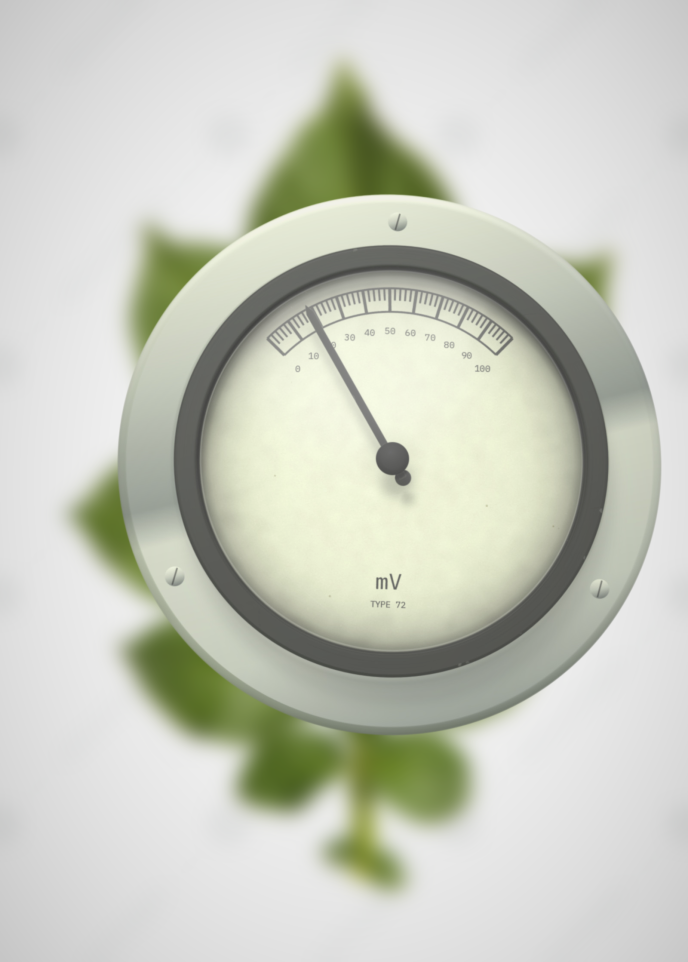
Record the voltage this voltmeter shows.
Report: 18 mV
